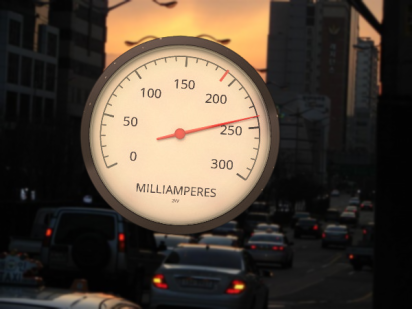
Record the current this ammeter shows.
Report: 240 mA
